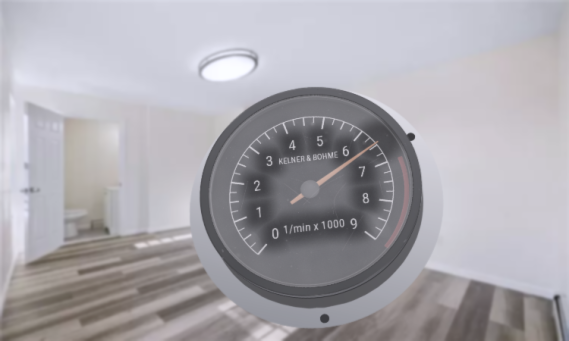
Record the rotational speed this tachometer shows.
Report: 6500 rpm
